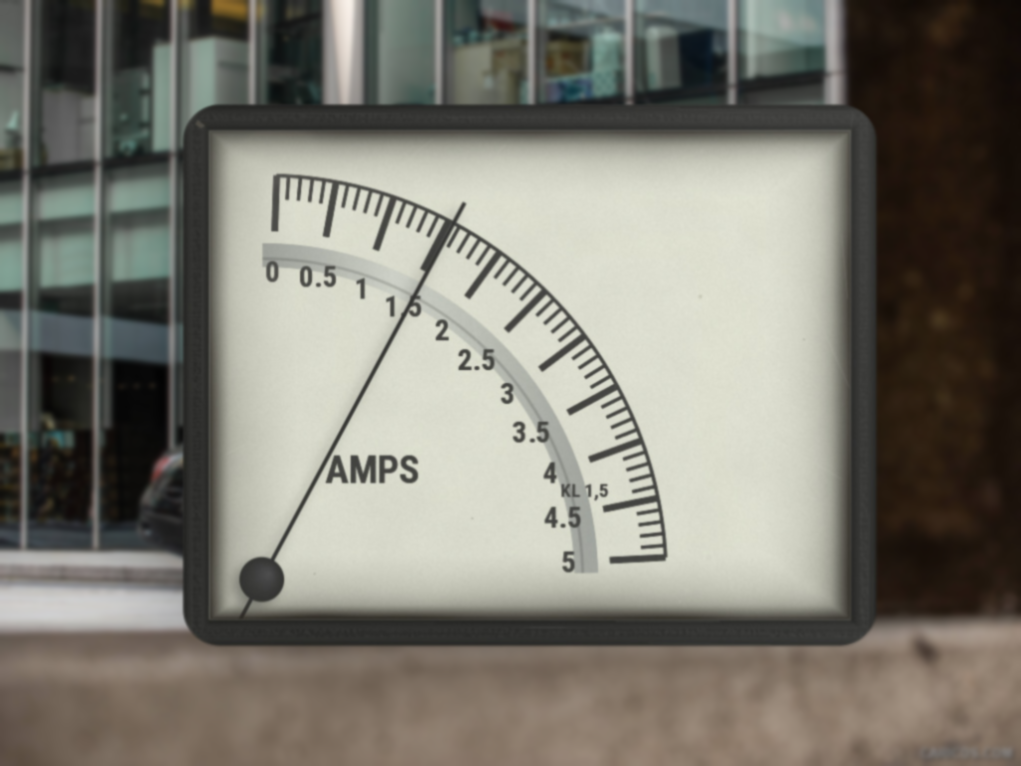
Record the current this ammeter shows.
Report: 1.55 A
